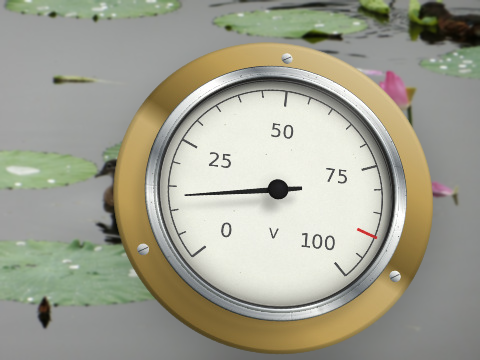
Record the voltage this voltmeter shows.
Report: 12.5 V
